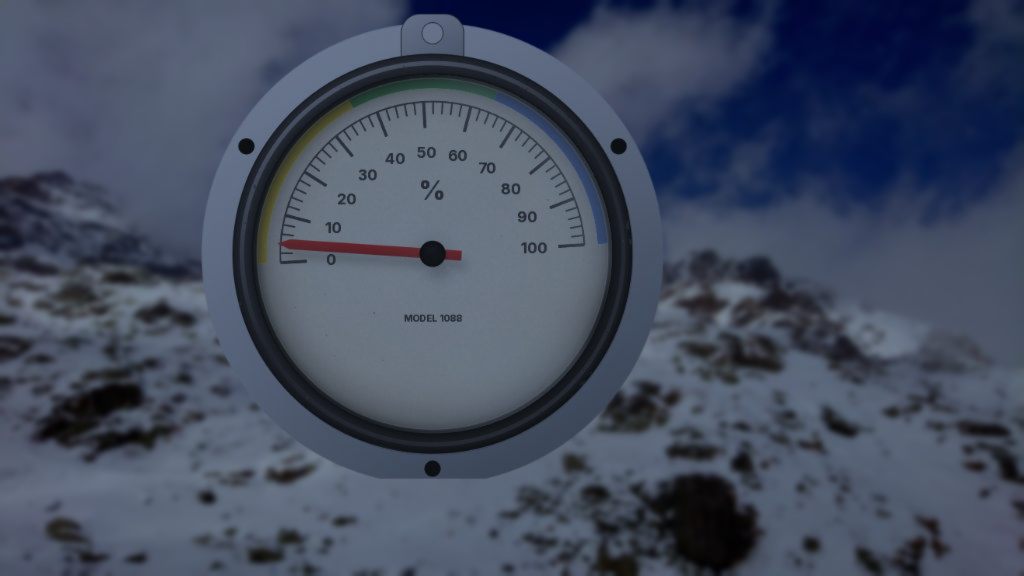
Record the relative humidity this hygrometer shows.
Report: 4 %
